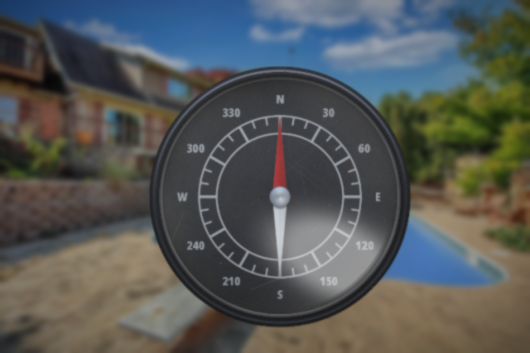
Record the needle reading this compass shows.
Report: 0 °
